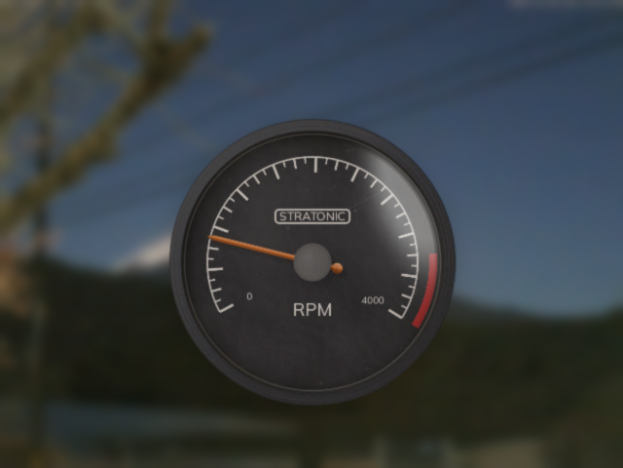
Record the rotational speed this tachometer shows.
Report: 700 rpm
